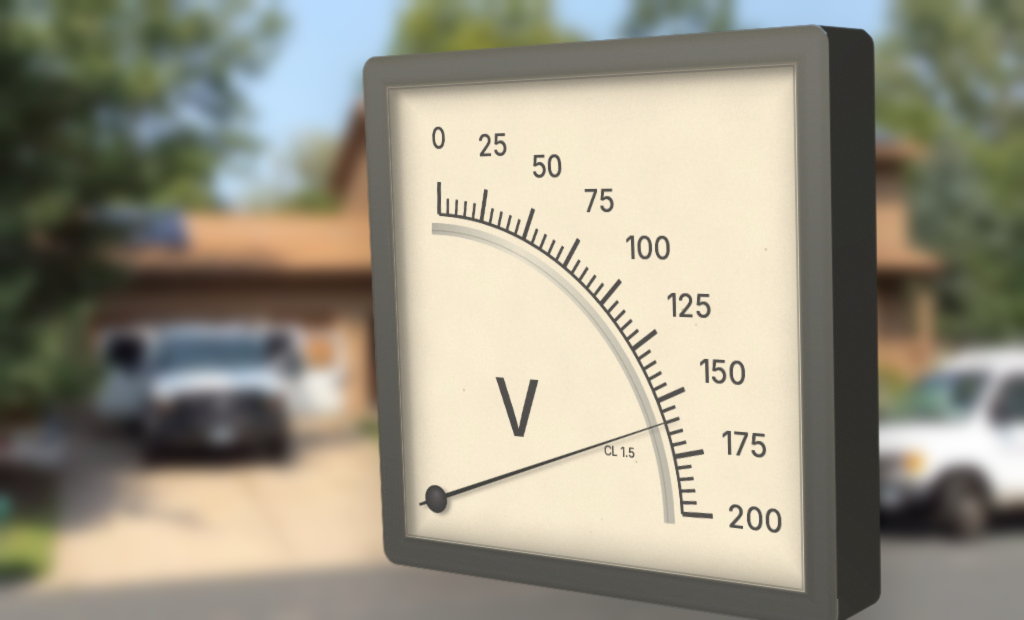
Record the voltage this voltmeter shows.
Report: 160 V
